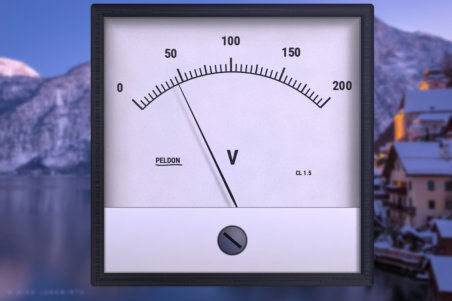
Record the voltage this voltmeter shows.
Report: 45 V
